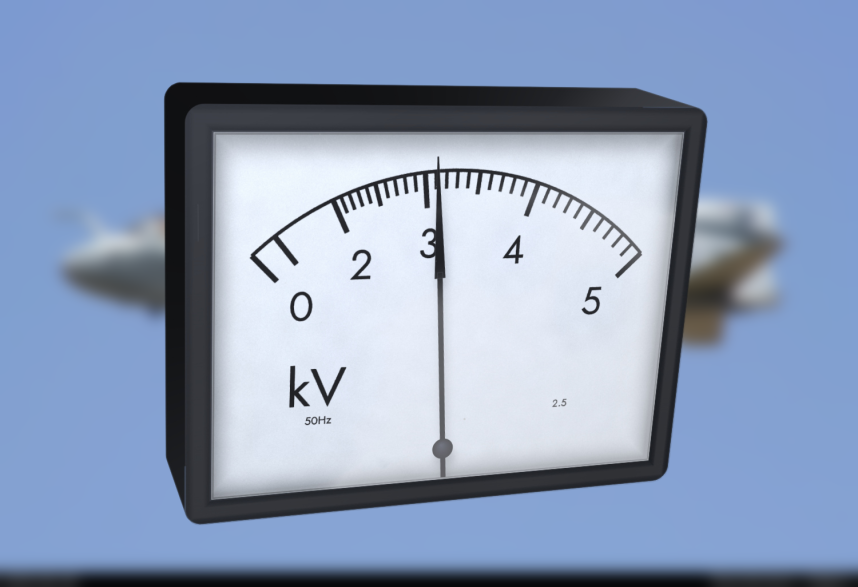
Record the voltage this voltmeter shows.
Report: 3.1 kV
